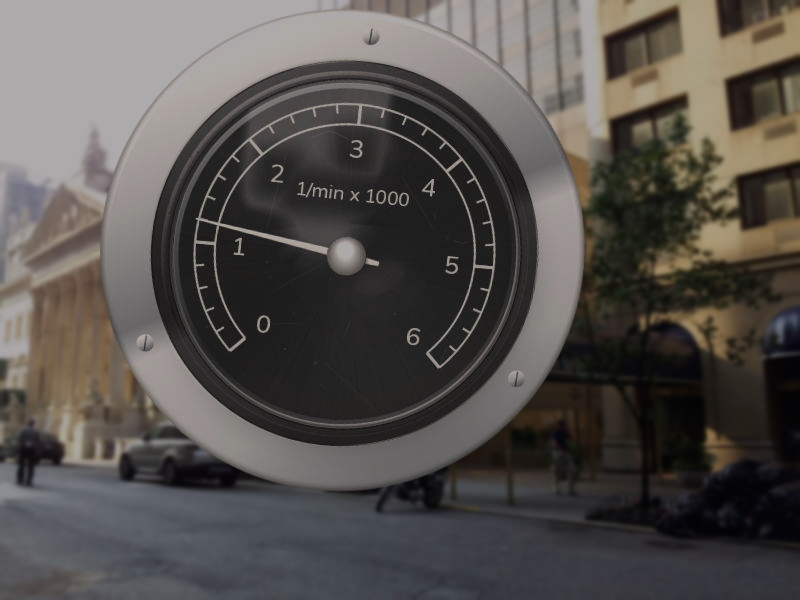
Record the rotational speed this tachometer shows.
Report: 1200 rpm
